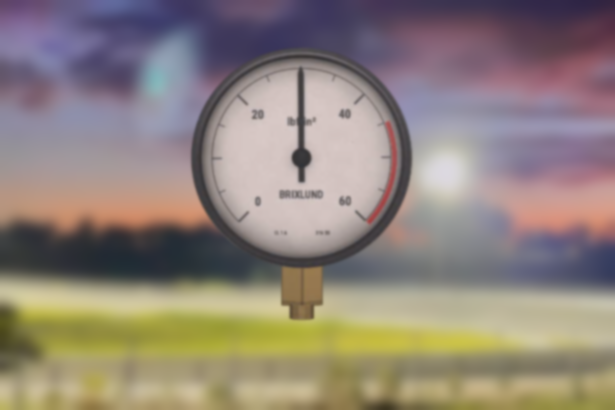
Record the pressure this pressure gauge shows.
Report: 30 psi
